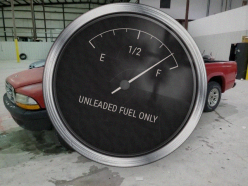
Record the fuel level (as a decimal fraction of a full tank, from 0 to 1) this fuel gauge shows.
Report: 0.875
